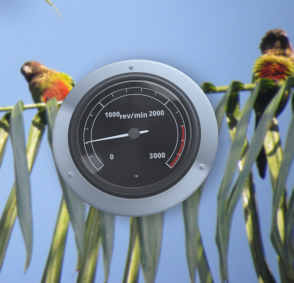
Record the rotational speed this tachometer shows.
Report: 400 rpm
